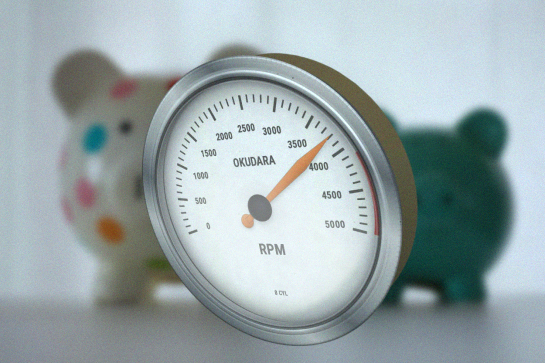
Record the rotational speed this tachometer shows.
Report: 3800 rpm
